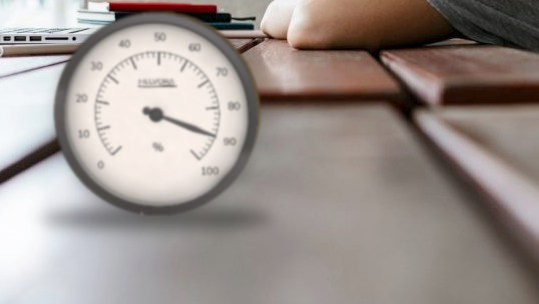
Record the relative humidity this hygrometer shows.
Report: 90 %
